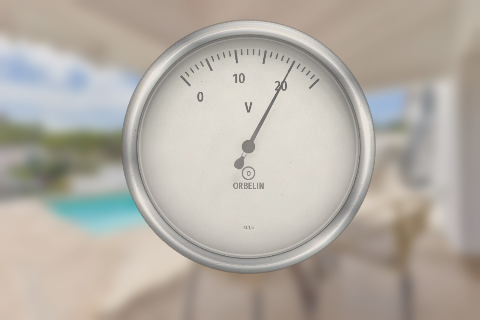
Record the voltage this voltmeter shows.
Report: 20 V
